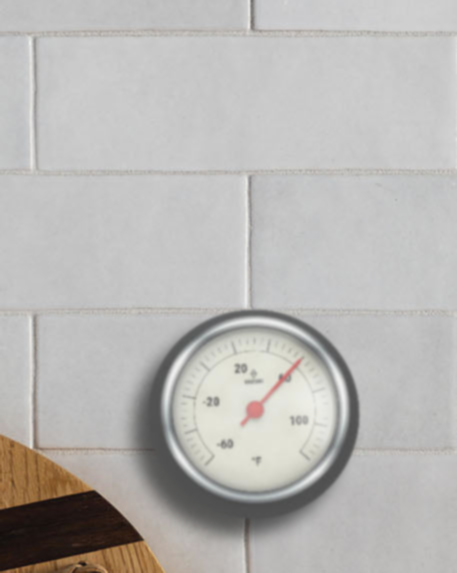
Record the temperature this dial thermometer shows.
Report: 60 °F
